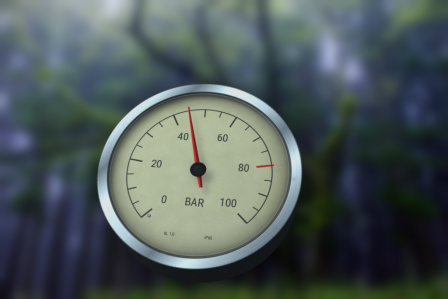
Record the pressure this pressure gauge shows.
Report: 45 bar
